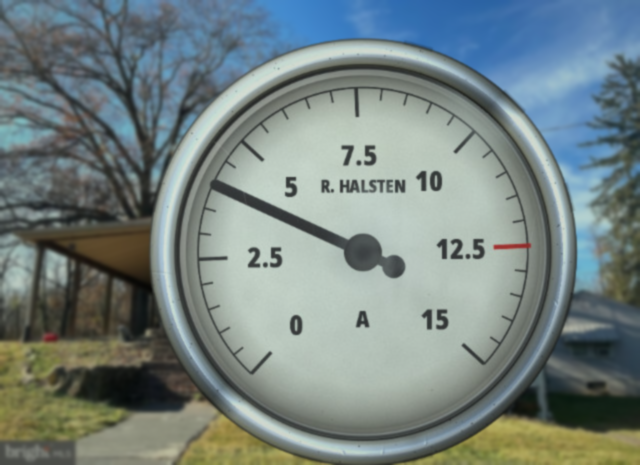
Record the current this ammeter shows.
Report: 4 A
